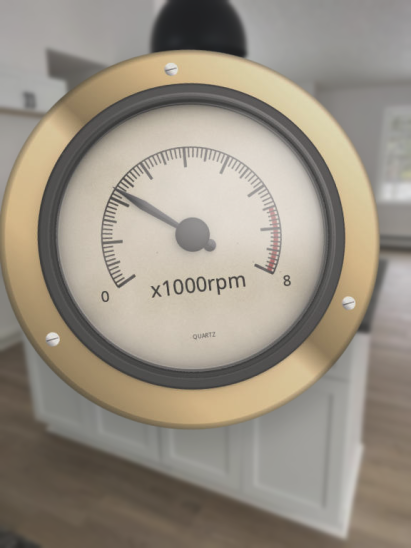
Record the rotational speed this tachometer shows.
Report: 2200 rpm
